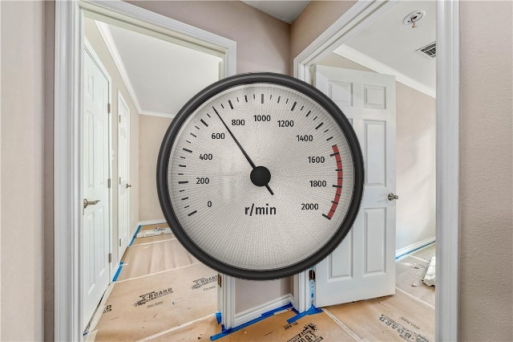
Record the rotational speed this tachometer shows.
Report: 700 rpm
